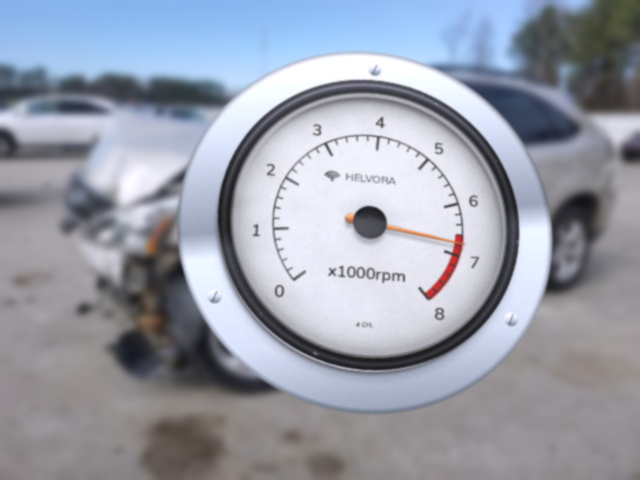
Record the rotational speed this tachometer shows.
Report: 6800 rpm
